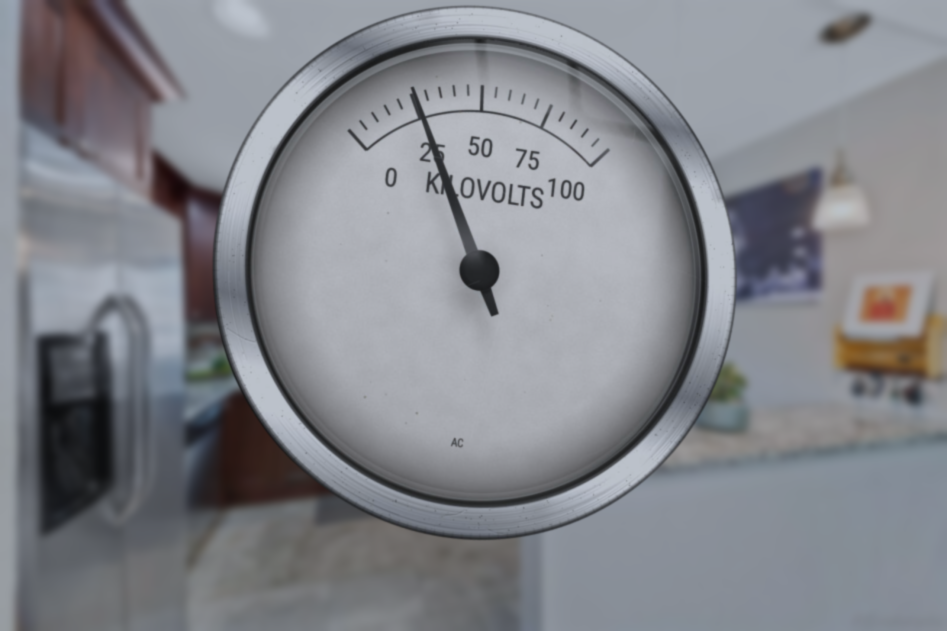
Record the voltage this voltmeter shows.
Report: 25 kV
